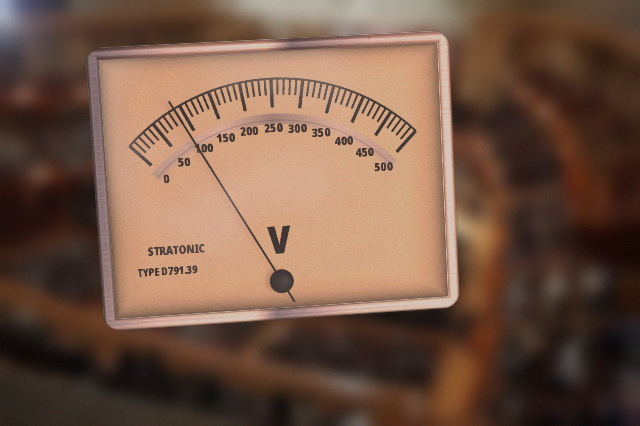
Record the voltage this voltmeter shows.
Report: 90 V
